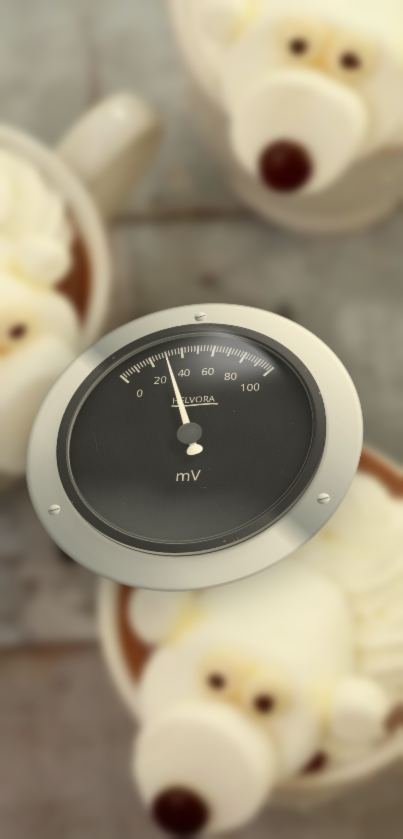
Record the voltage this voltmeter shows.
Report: 30 mV
